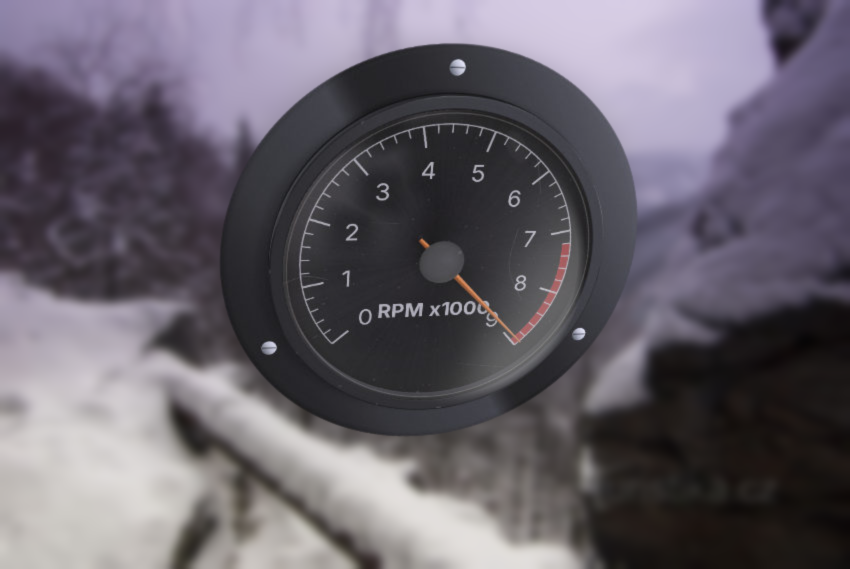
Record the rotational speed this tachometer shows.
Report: 8900 rpm
